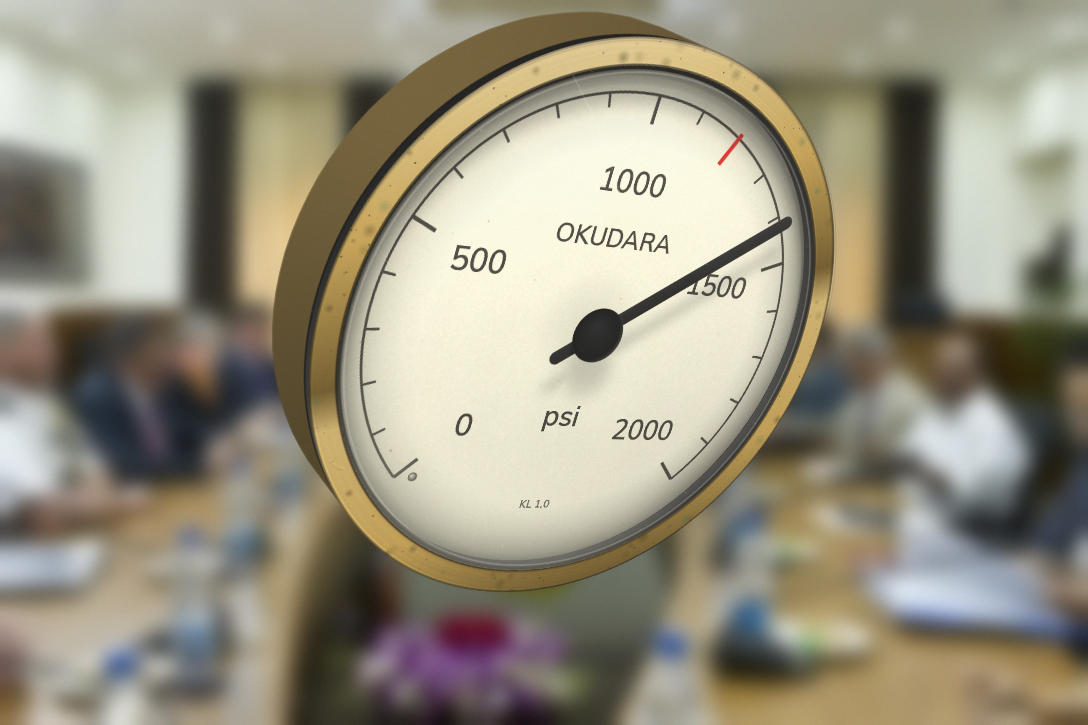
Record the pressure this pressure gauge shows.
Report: 1400 psi
